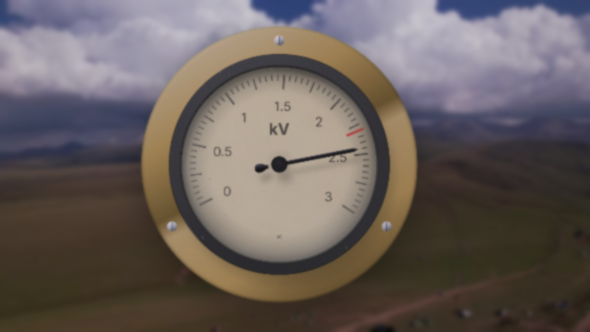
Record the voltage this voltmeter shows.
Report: 2.45 kV
